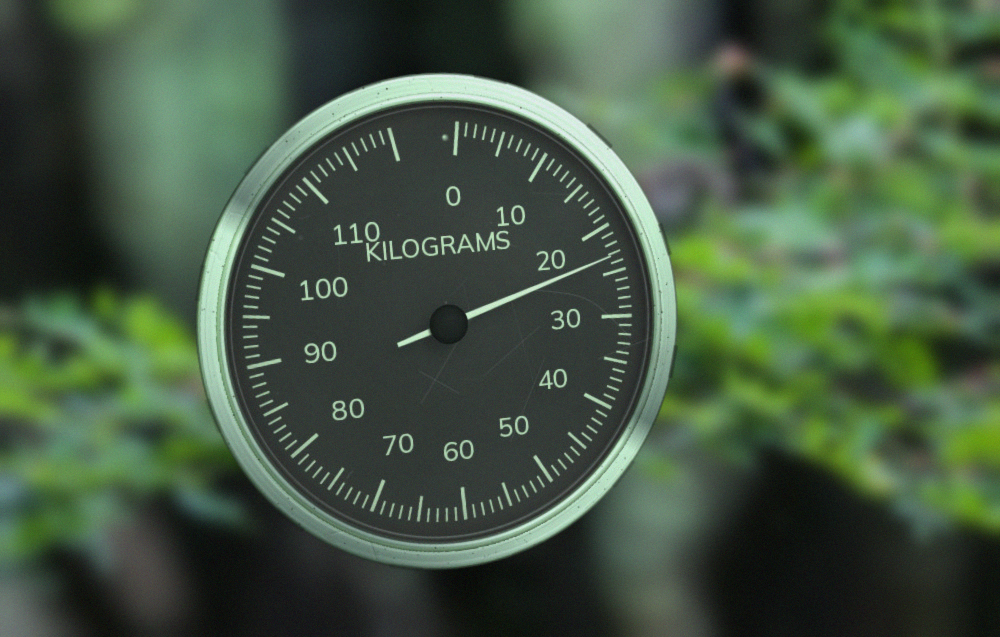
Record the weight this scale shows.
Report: 23 kg
